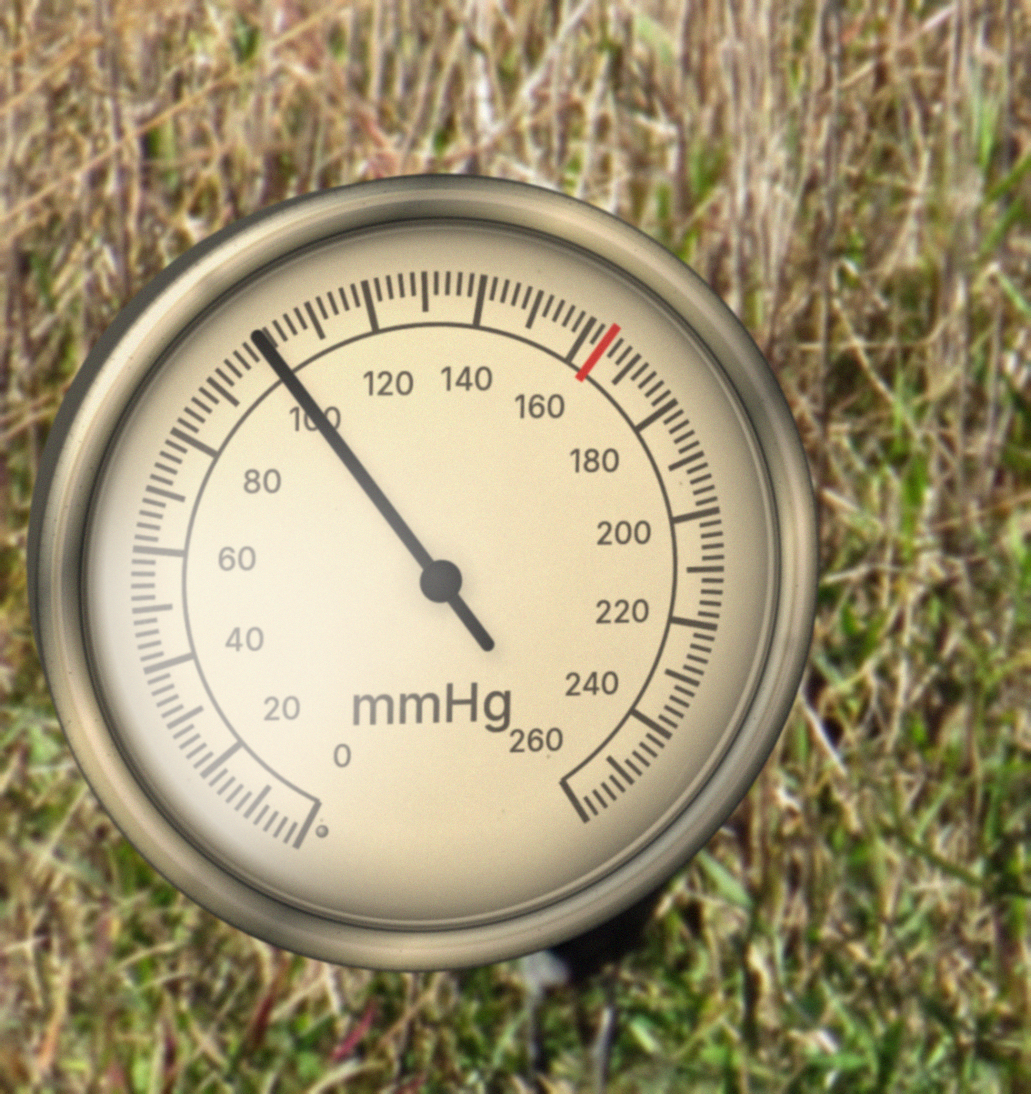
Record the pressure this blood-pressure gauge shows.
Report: 100 mmHg
